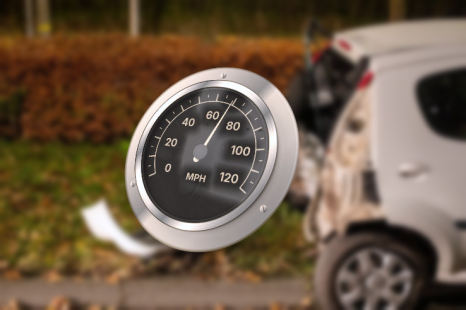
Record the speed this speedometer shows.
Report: 70 mph
